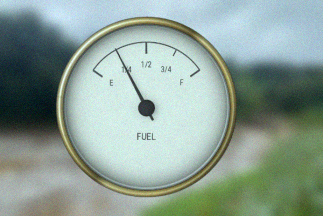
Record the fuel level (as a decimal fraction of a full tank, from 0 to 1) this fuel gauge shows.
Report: 0.25
